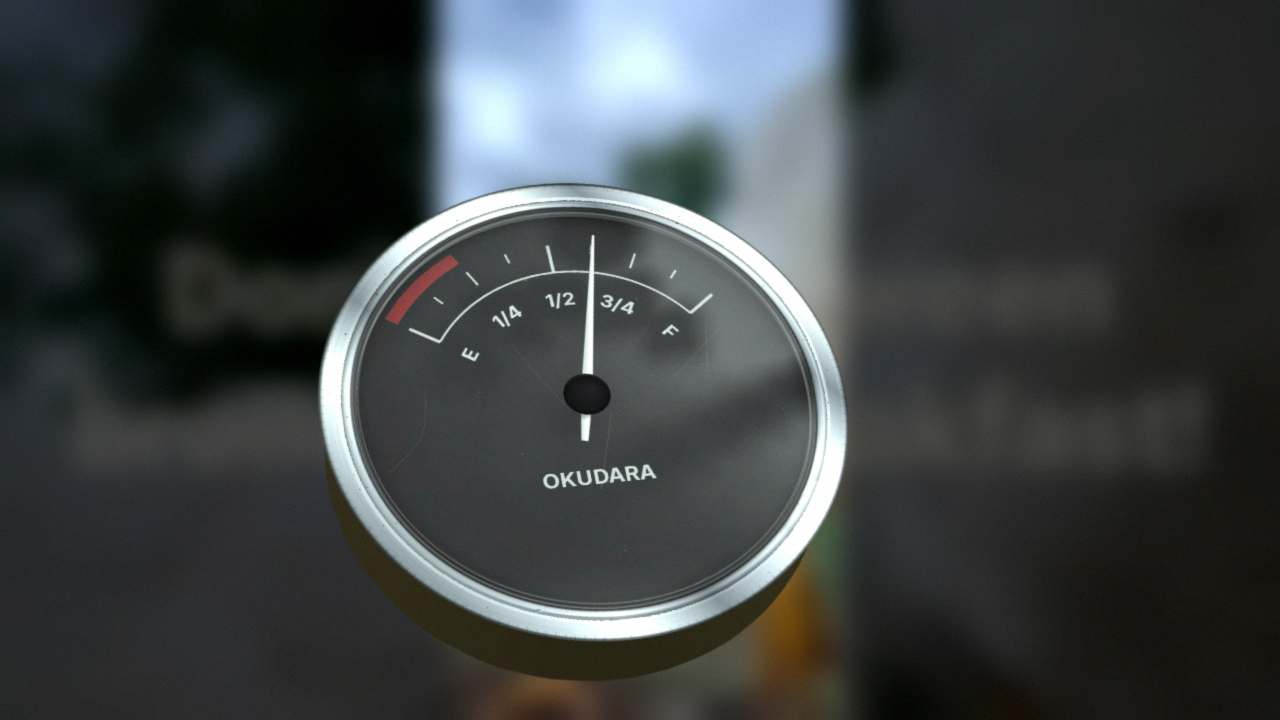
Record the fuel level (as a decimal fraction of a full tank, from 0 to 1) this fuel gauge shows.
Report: 0.625
